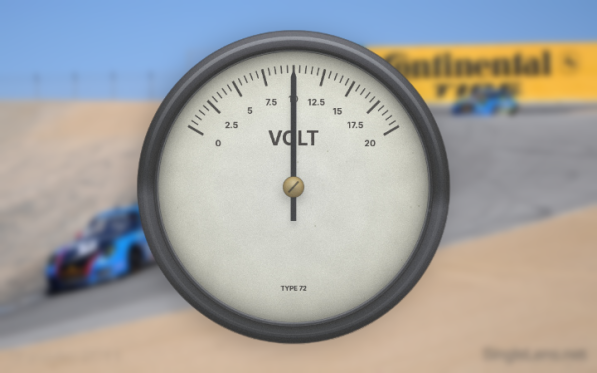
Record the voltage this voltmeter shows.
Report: 10 V
